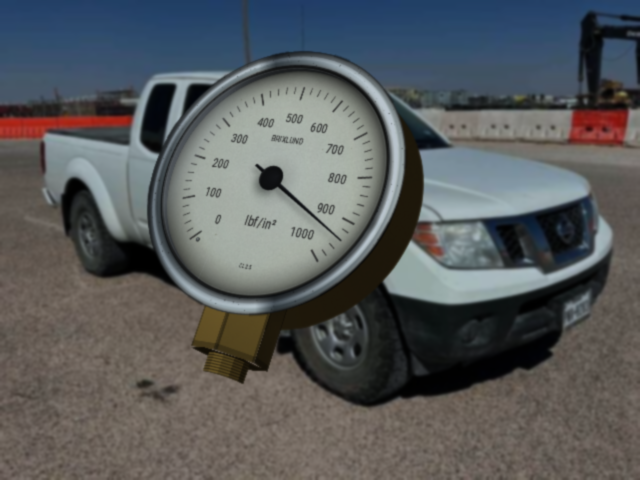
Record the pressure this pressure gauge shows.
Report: 940 psi
